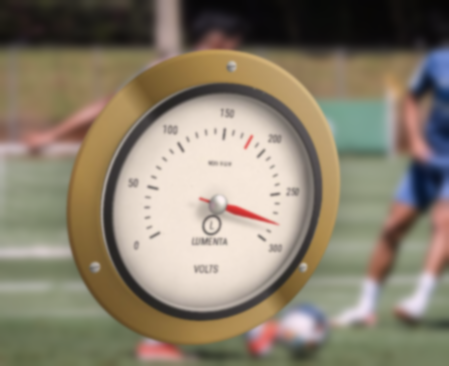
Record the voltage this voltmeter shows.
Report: 280 V
